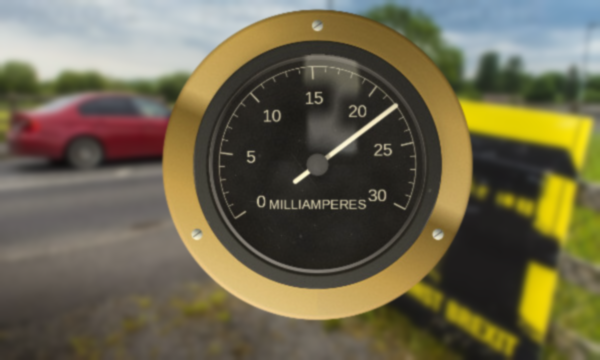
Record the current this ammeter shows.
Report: 22 mA
